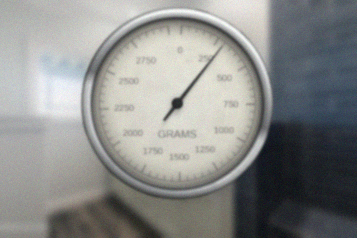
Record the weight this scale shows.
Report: 300 g
